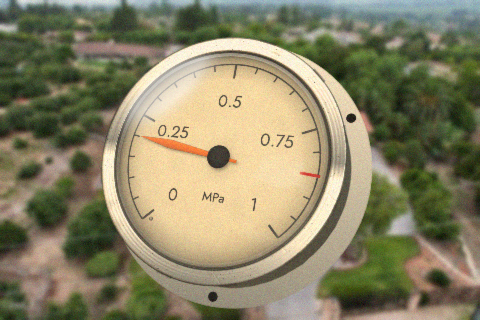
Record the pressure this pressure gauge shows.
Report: 0.2 MPa
